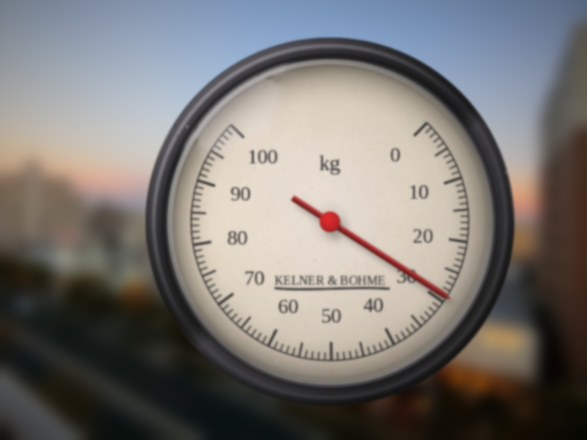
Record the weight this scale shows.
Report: 29 kg
